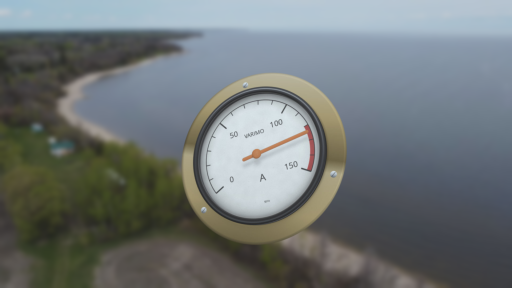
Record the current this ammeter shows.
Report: 125 A
